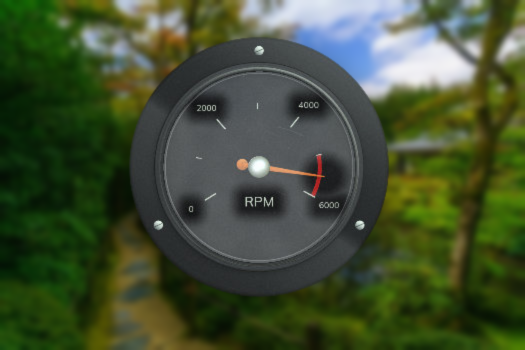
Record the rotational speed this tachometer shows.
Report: 5500 rpm
